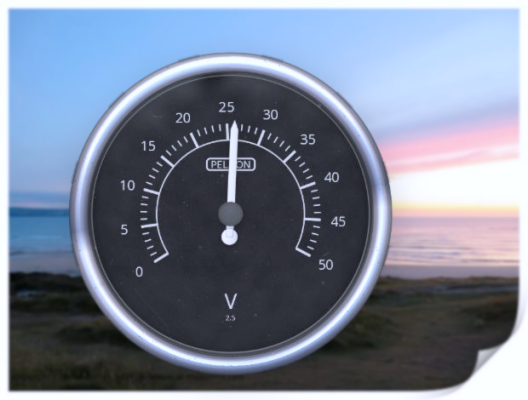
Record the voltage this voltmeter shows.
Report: 26 V
